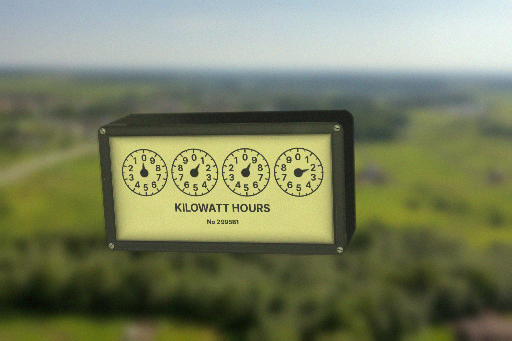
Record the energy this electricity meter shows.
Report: 92 kWh
